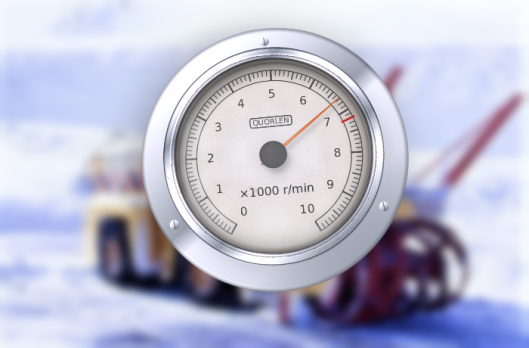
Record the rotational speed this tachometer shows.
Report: 6700 rpm
